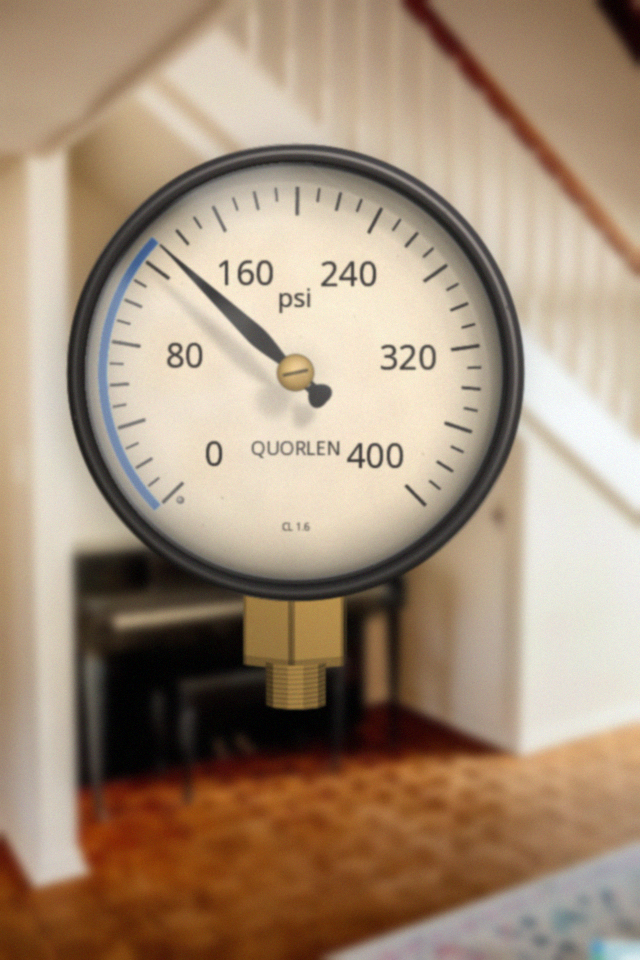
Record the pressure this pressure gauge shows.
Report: 130 psi
